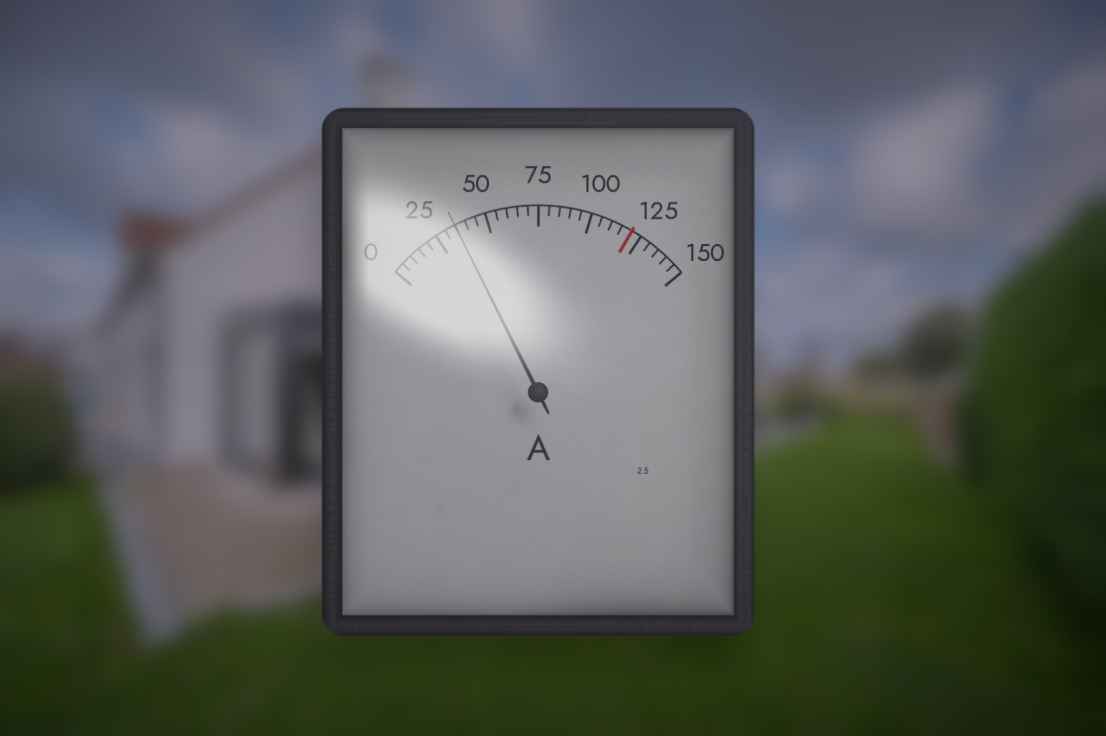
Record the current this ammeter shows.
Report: 35 A
